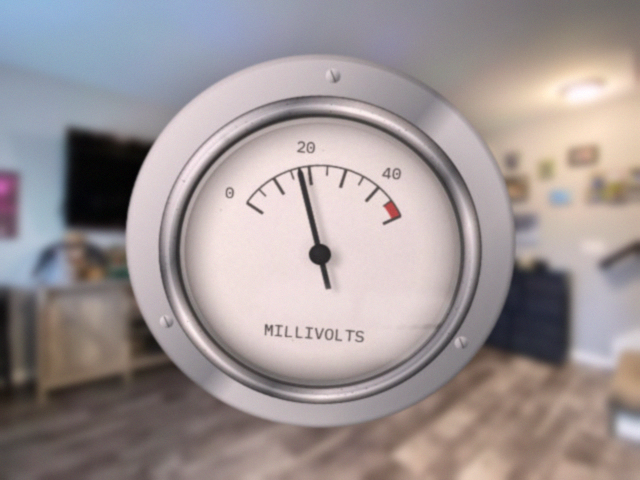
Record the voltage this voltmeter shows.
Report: 17.5 mV
